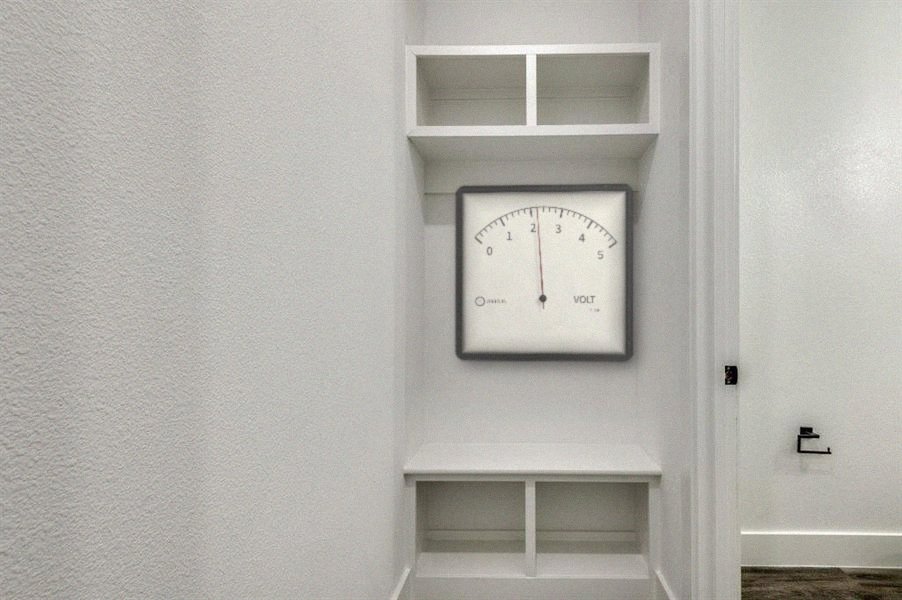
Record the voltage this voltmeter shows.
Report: 2.2 V
